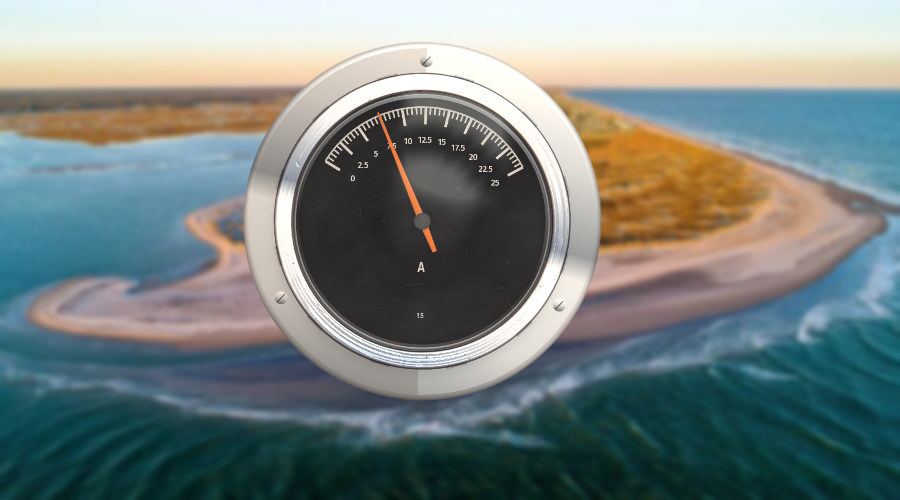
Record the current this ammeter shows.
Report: 7.5 A
